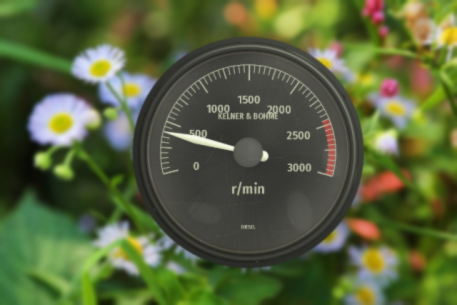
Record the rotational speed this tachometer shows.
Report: 400 rpm
